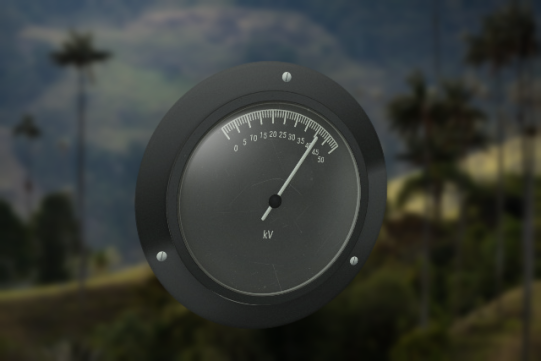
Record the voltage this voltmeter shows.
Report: 40 kV
